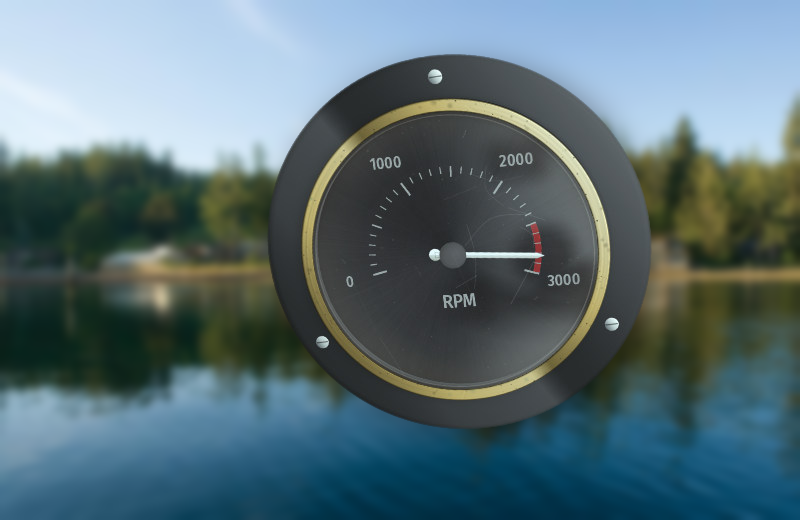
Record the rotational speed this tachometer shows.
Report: 2800 rpm
